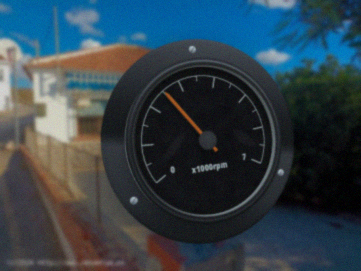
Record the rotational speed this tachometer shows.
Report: 2500 rpm
